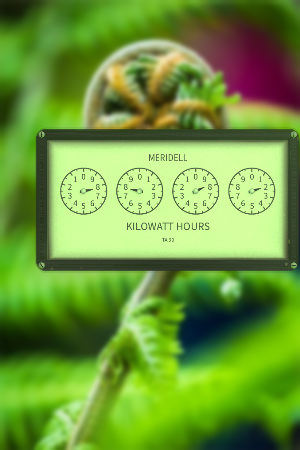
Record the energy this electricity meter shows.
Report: 7782 kWh
